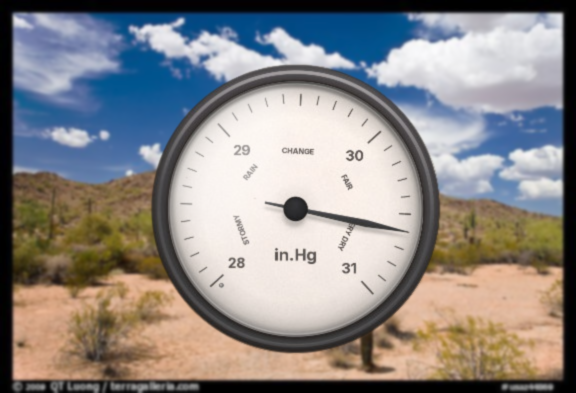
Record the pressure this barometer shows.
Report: 30.6 inHg
